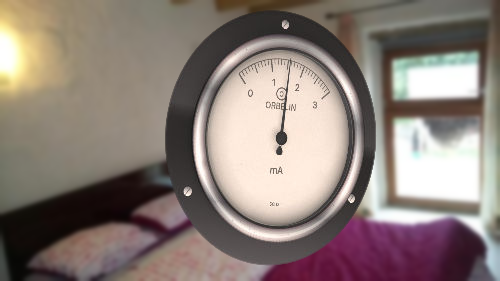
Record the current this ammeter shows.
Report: 1.5 mA
